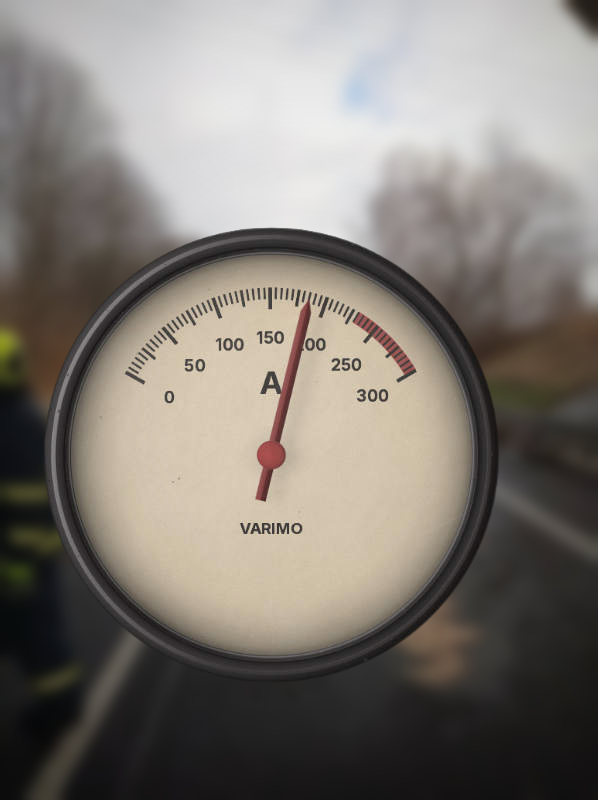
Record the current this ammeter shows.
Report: 185 A
